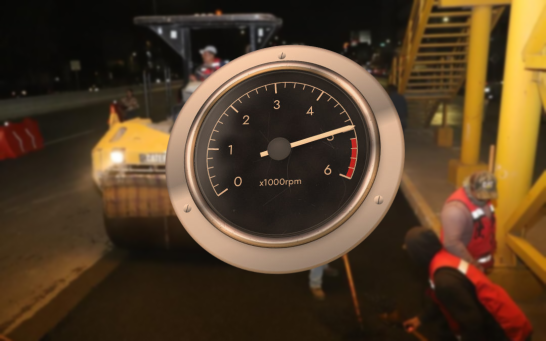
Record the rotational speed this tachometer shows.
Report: 5000 rpm
